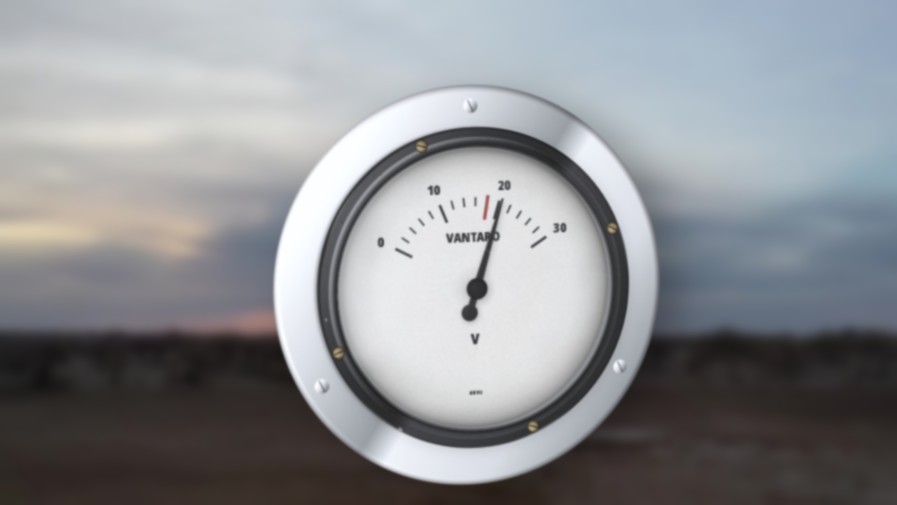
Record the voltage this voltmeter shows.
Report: 20 V
